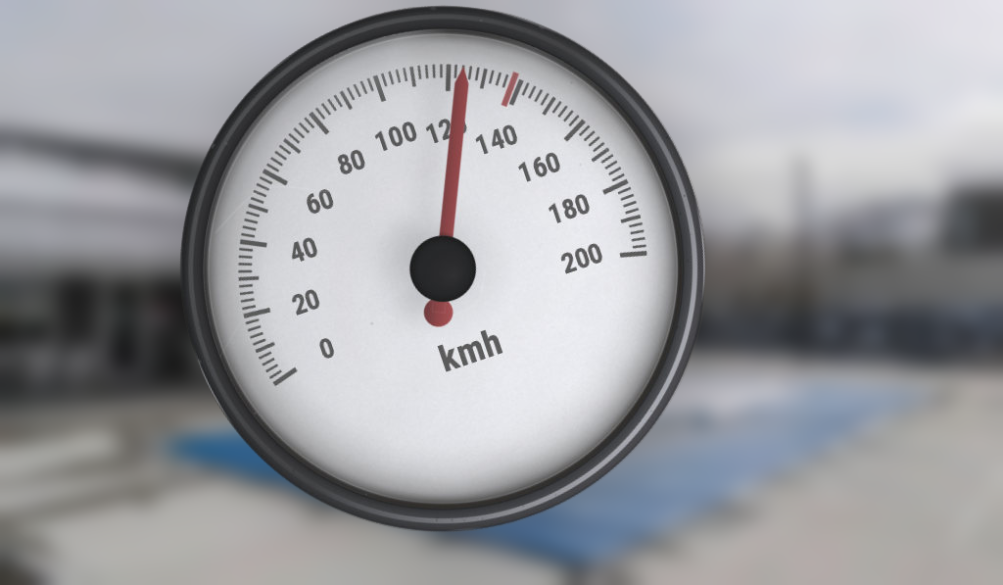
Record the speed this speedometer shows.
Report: 124 km/h
